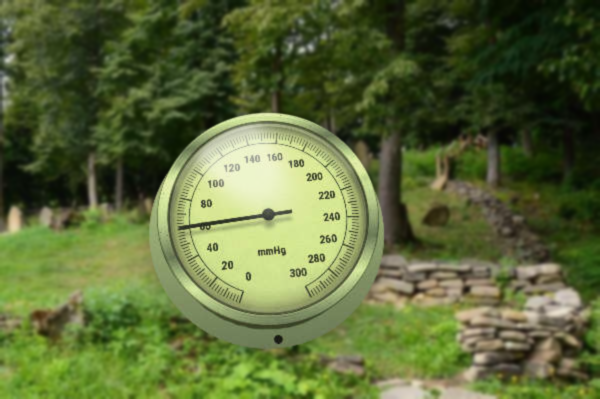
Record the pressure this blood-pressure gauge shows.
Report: 60 mmHg
